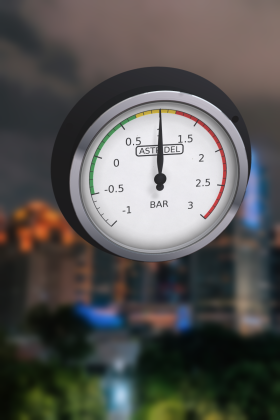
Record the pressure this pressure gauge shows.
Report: 1 bar
